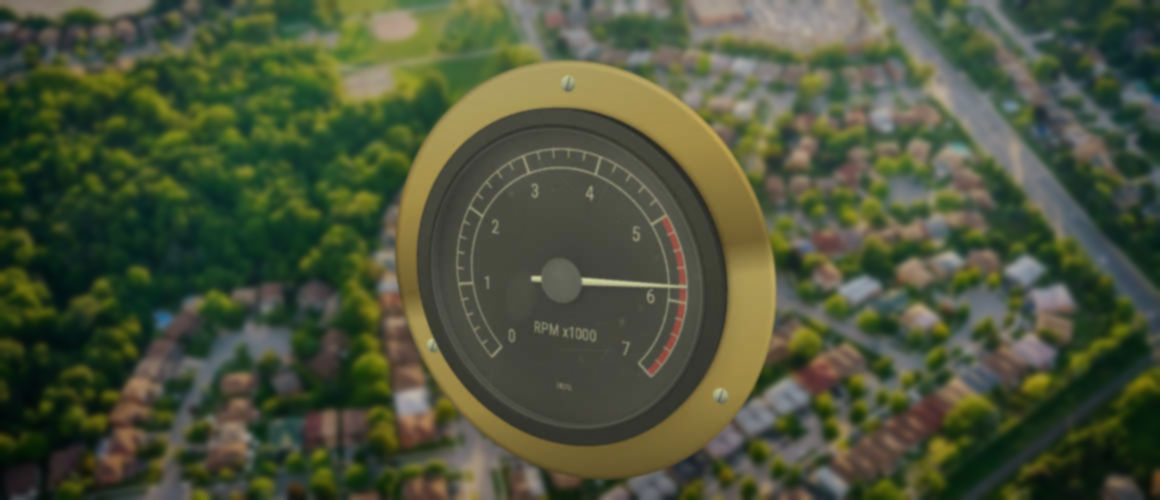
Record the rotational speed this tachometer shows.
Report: 5800 rpm
